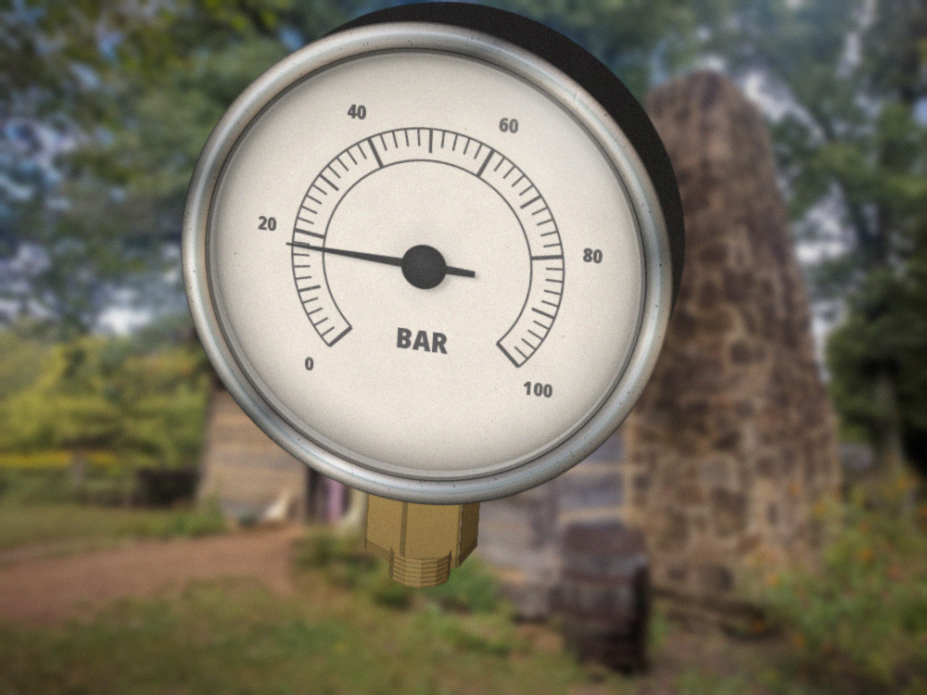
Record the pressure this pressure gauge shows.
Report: 18 bar
